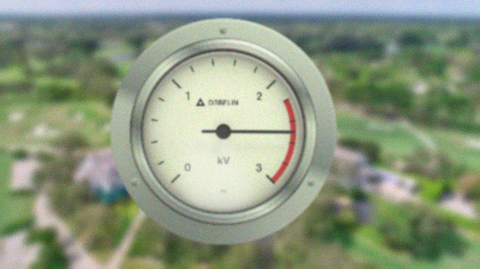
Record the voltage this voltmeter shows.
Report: 2.5 kV
